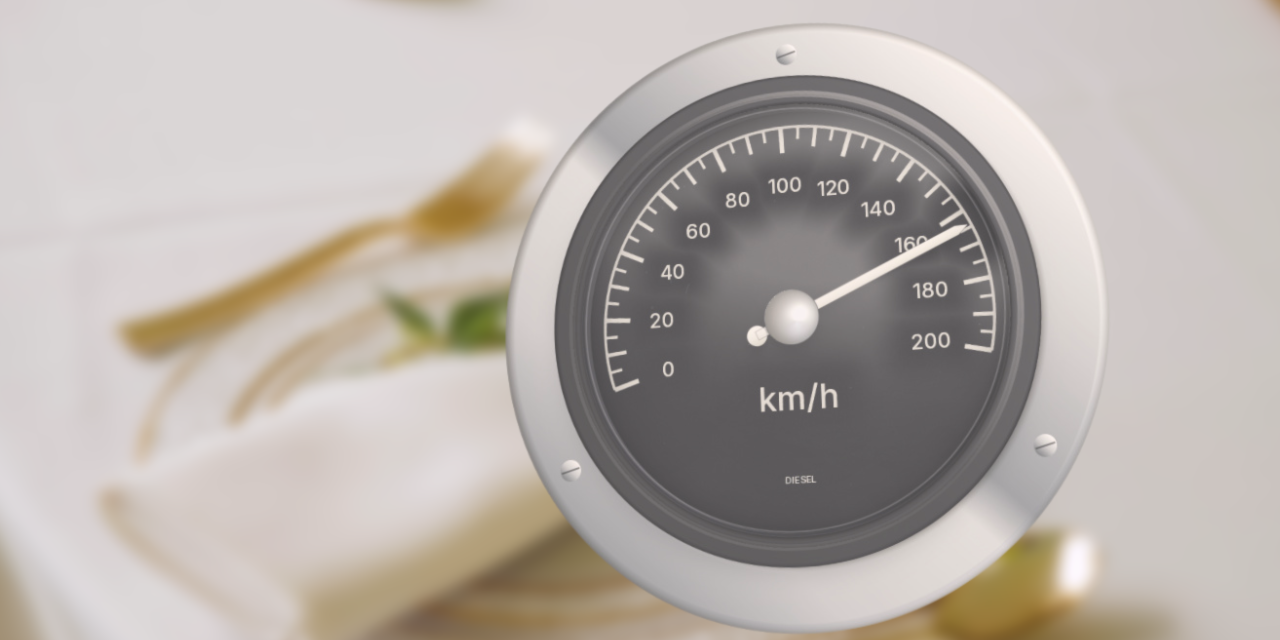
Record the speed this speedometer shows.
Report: 165 km/h
